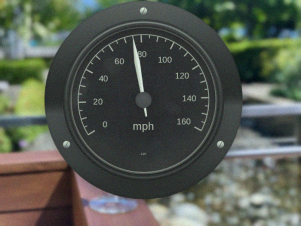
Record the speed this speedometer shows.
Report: 75 mph
